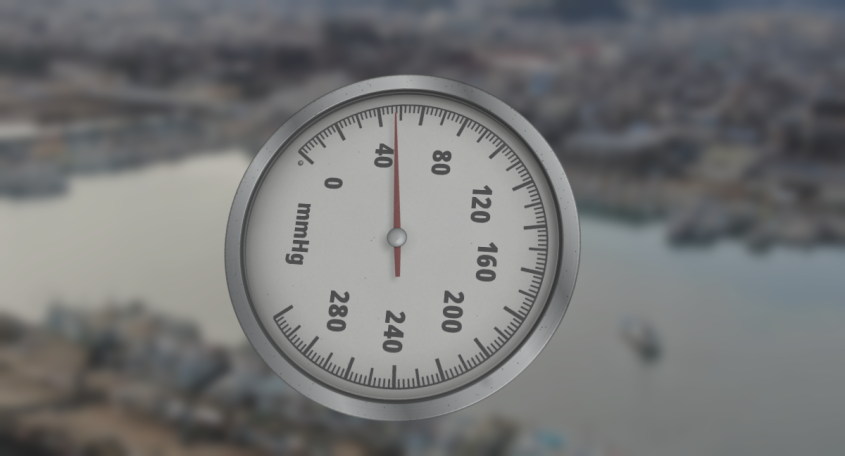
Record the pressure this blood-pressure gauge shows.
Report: 48 mmHg
